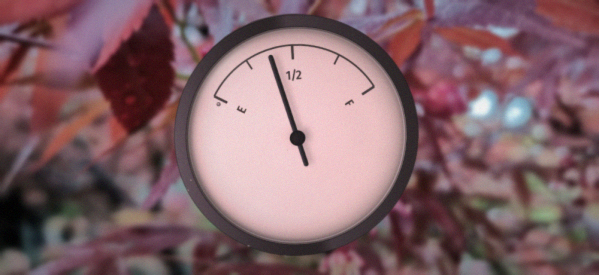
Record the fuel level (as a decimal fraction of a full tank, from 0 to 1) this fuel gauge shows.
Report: 0.375
